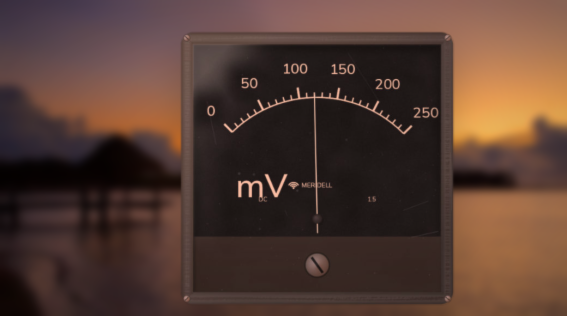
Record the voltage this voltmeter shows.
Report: 120 mV
